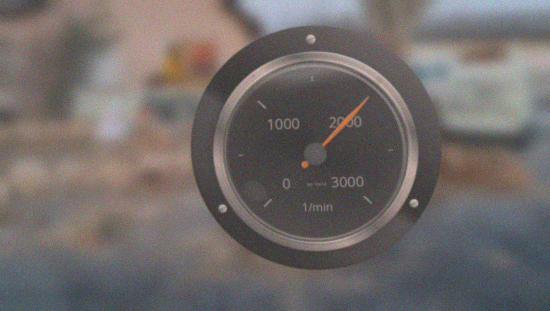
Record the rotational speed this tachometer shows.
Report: 2000 rpm
